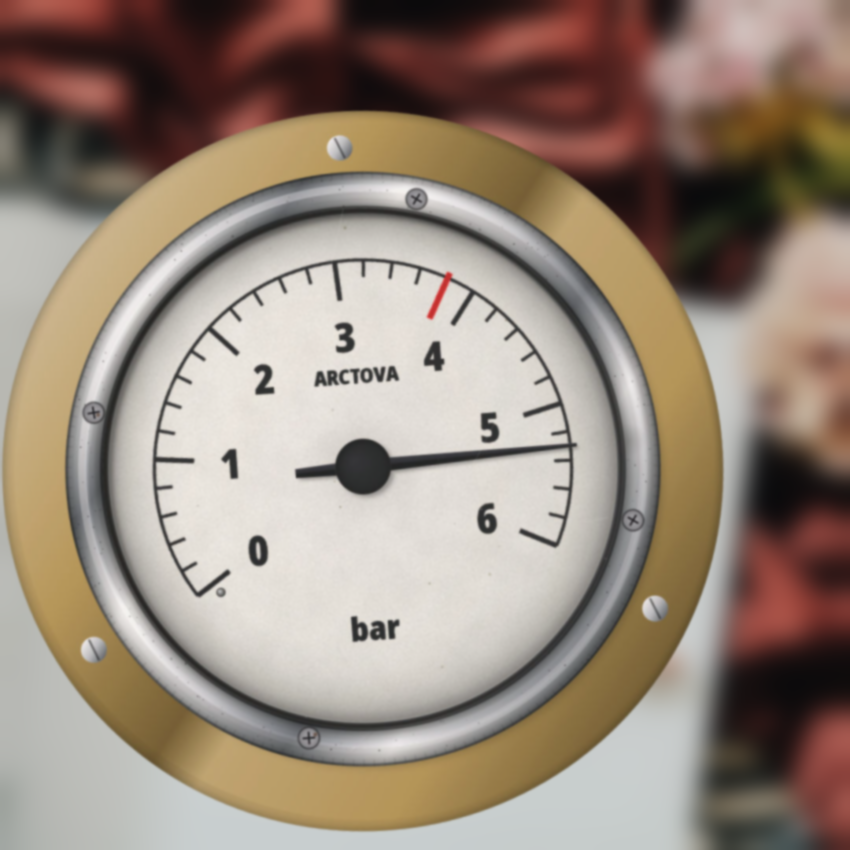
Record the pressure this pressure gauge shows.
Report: 5.3 bar
